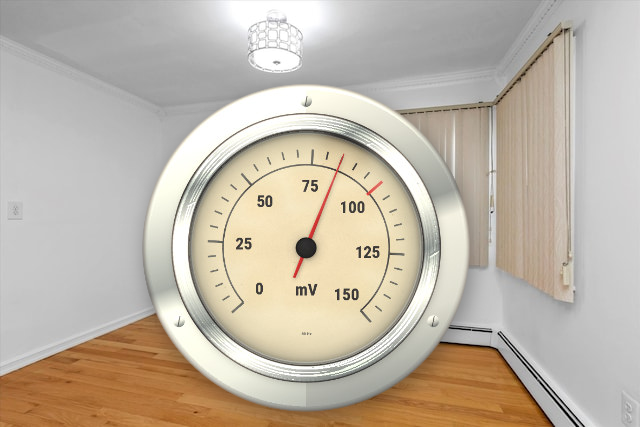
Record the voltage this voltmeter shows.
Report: 85 mV
